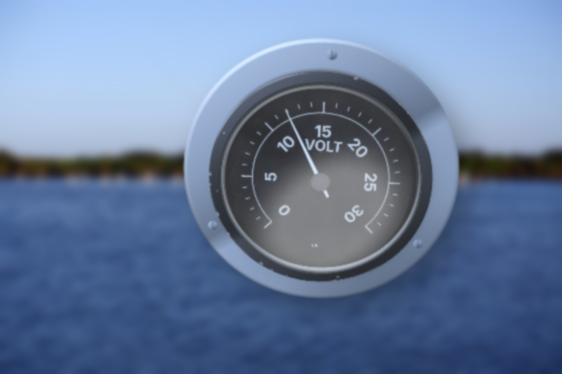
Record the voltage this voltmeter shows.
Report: 12 V
